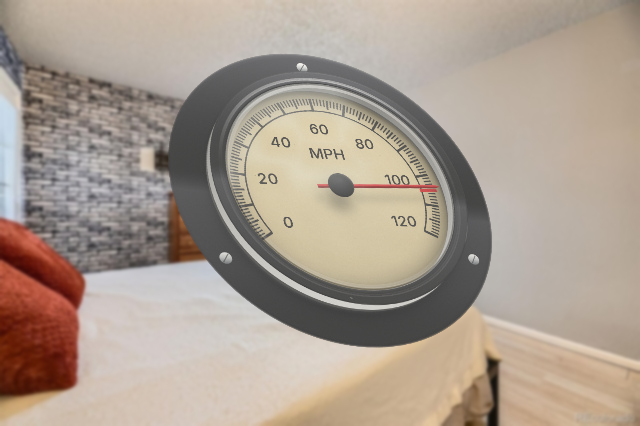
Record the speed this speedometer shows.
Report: 105 mph
